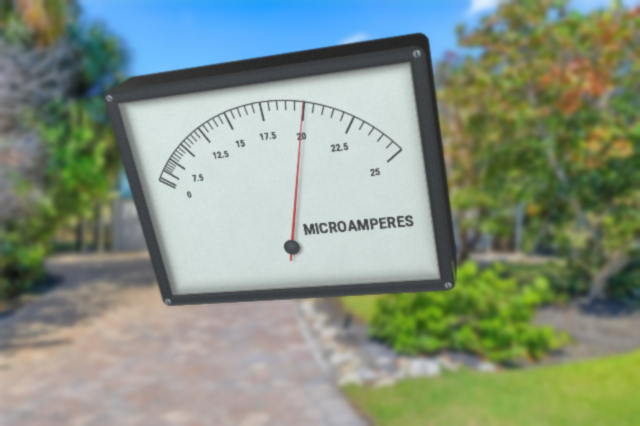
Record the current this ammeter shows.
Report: 20 µA
